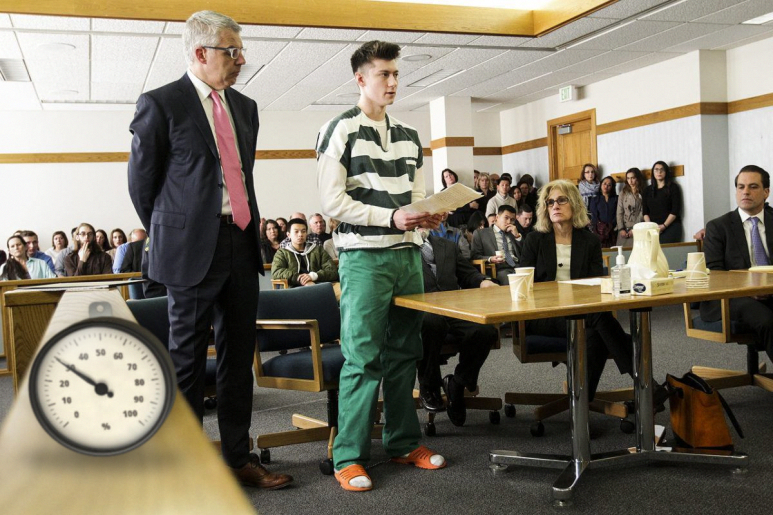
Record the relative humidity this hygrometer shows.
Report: 30 %
